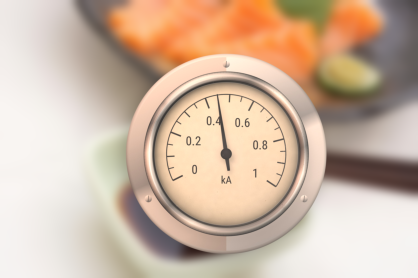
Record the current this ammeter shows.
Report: 0.45 kA
